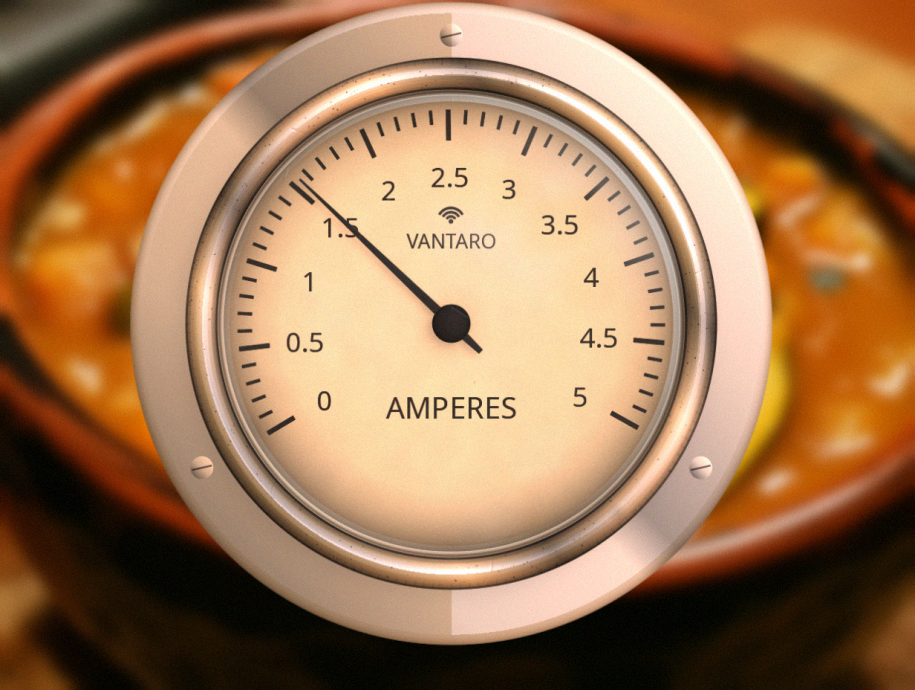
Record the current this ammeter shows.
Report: 1.55 A
